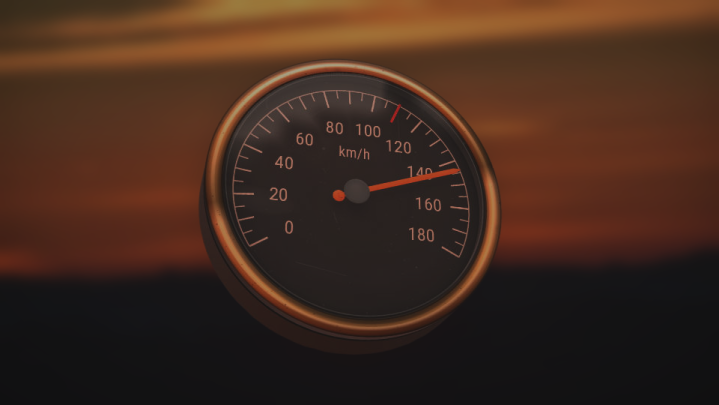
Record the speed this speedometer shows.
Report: 145 km/h
